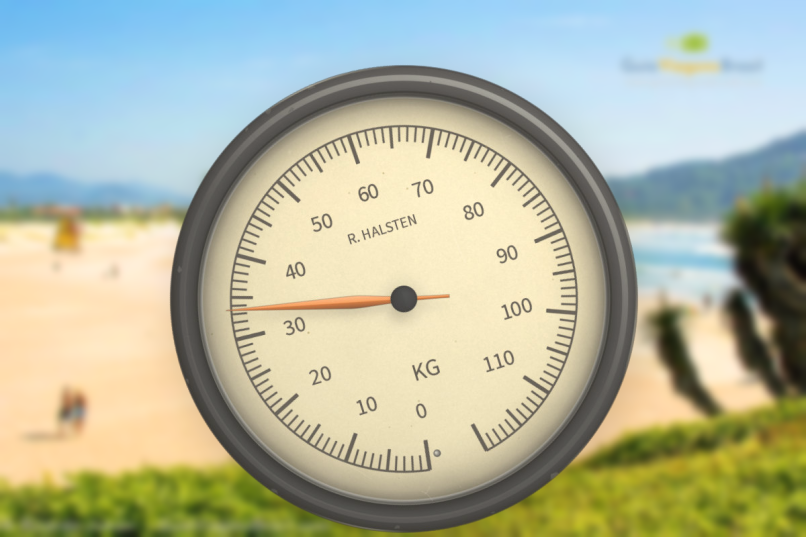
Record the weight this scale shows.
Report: 33.5 kg
